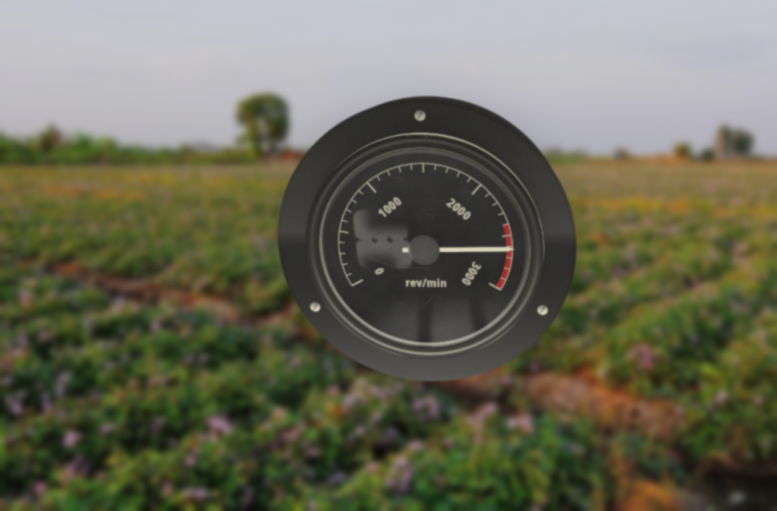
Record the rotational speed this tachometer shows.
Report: 2600 rpm
